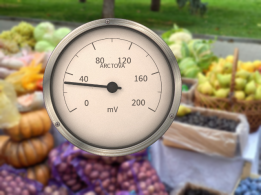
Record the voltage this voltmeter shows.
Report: 30 mV
